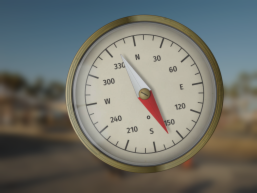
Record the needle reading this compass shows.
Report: 160 °
